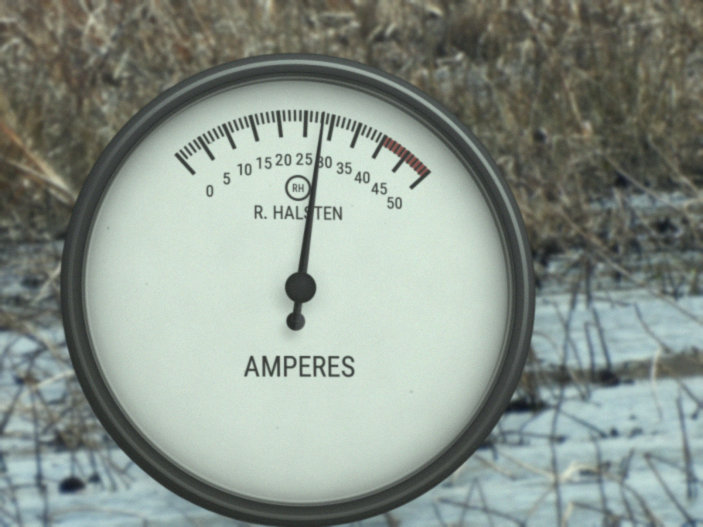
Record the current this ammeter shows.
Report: 28 A
